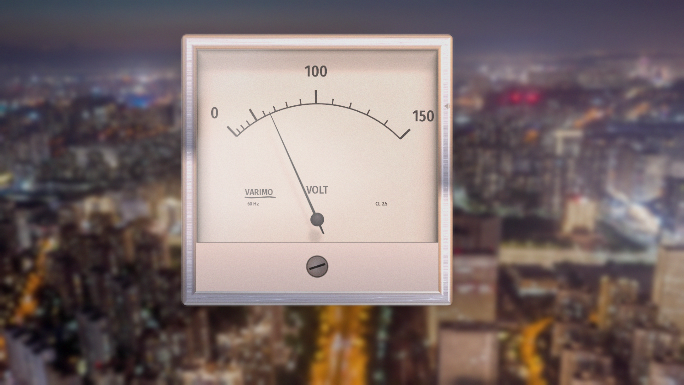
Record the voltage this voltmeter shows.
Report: 65 V
